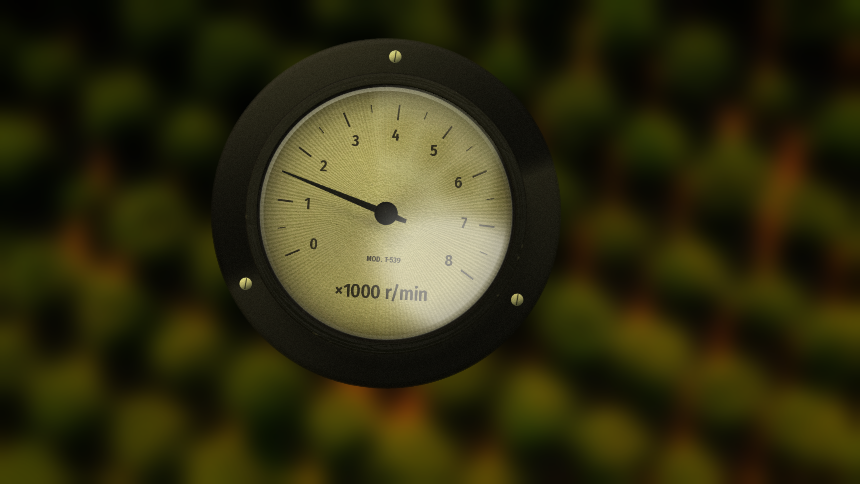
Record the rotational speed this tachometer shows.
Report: 1500 rpm
